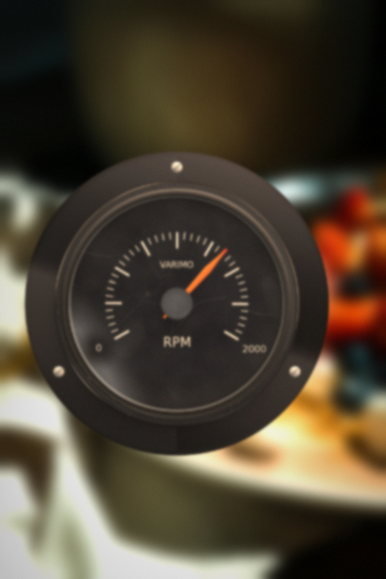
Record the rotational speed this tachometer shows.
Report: 1350 rpm
